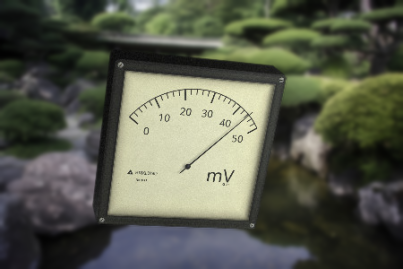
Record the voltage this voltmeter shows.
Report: 44 mV
